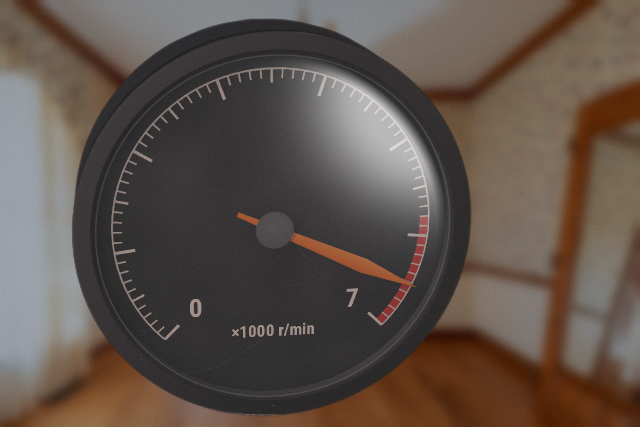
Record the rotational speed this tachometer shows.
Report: 6500 rpm
